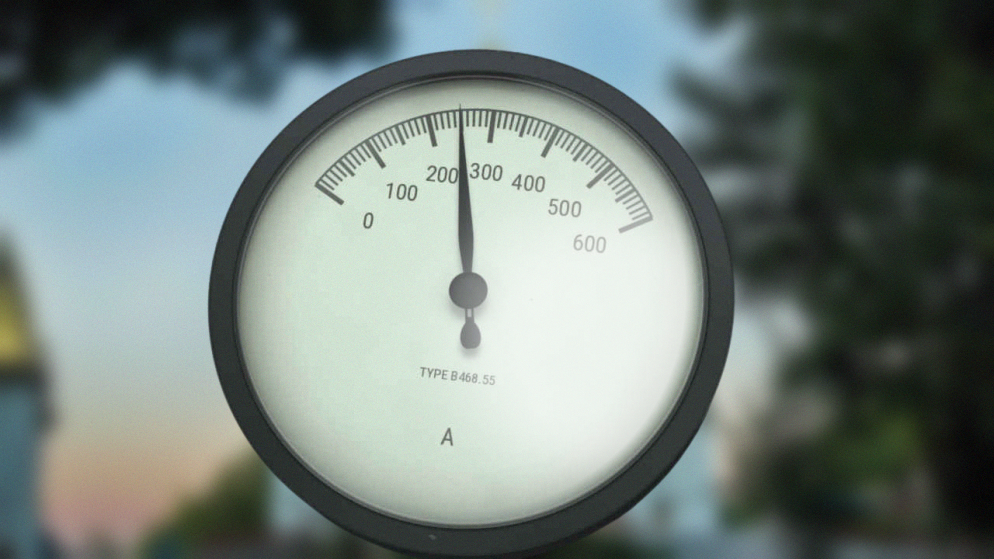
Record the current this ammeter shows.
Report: 250 A
